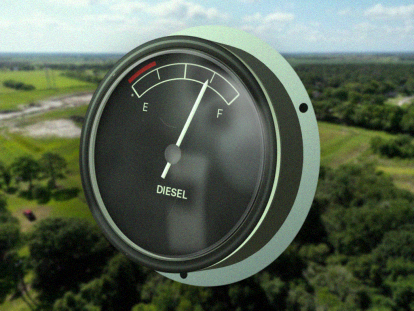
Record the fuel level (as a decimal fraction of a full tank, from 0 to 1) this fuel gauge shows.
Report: 0.75
